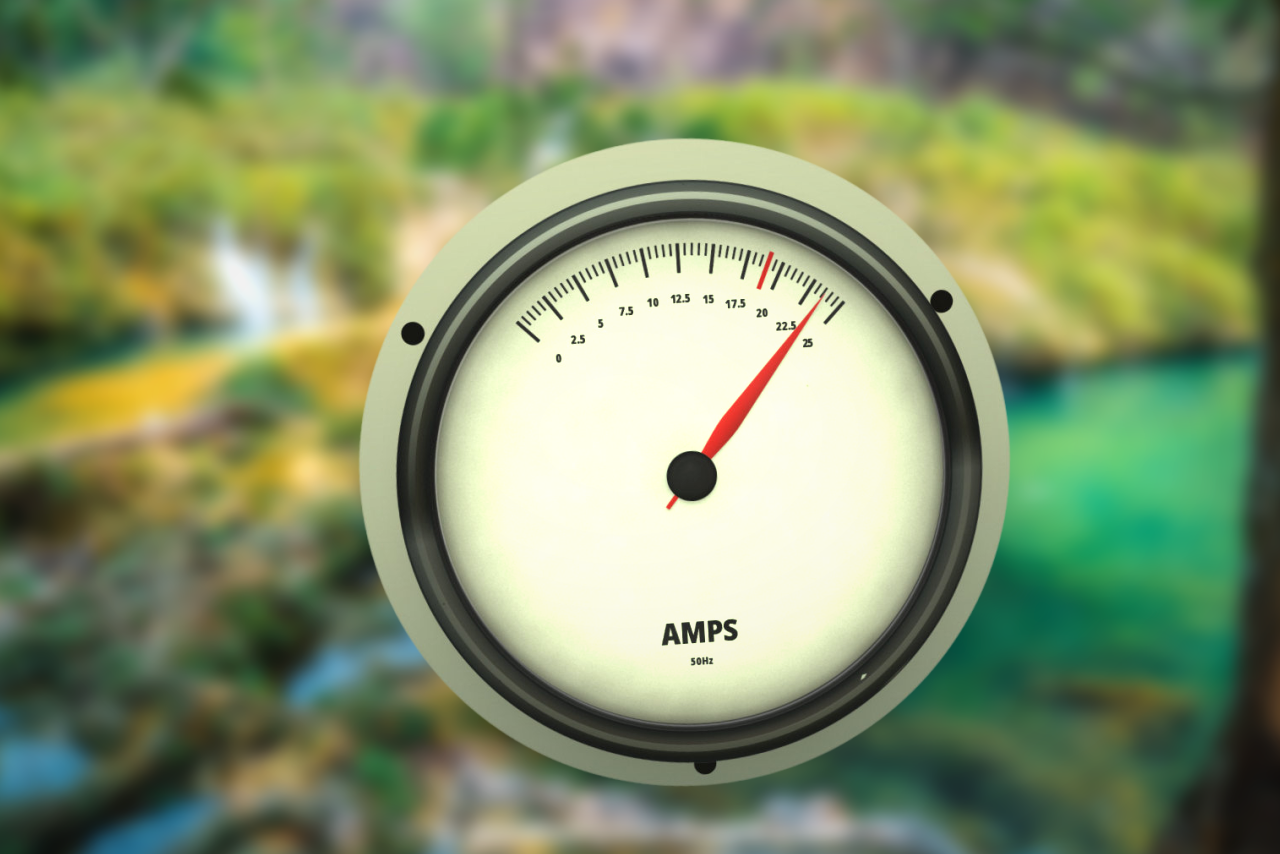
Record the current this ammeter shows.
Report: 23.5 A
